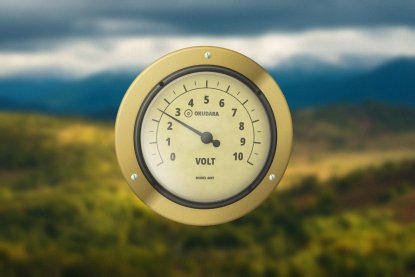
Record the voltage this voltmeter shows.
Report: 2.5 V
